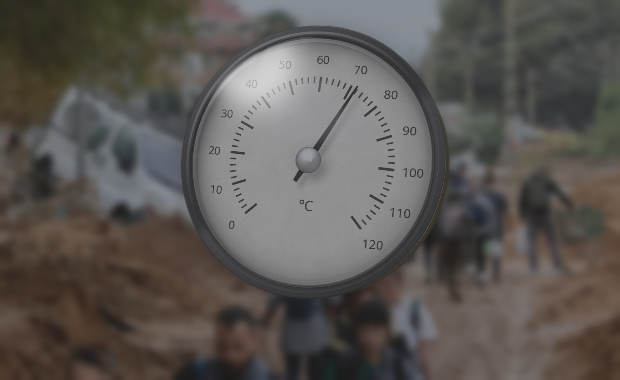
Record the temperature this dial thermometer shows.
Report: 72 °C
